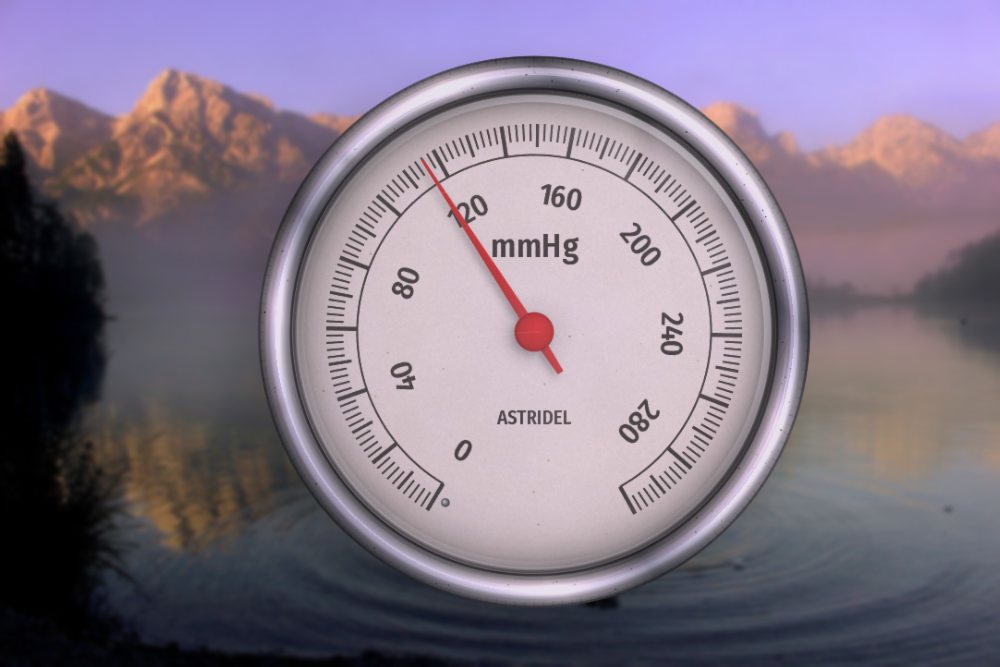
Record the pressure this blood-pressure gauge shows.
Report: 116 mmHg
